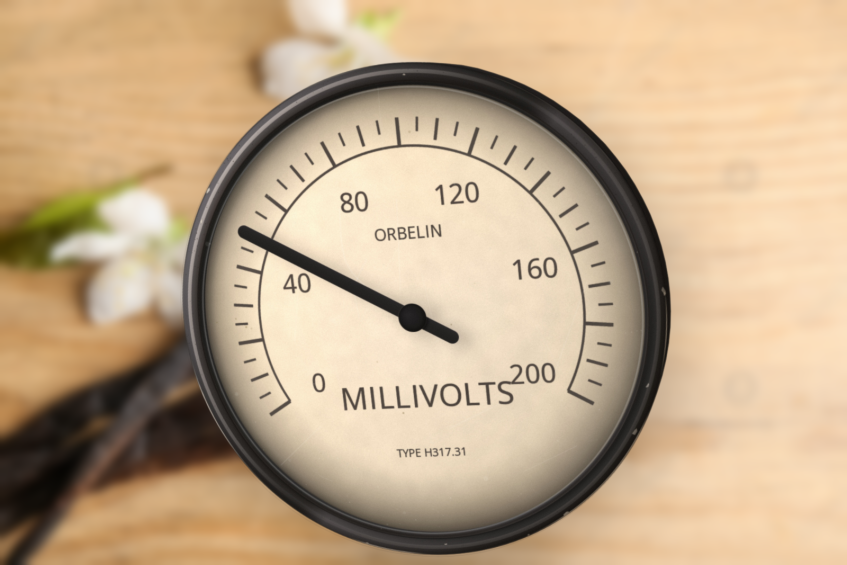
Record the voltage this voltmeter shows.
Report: 50 mV
